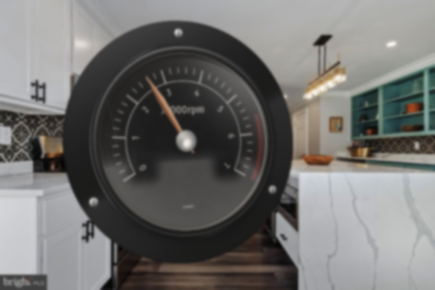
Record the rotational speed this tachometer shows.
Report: 2600 rpm
